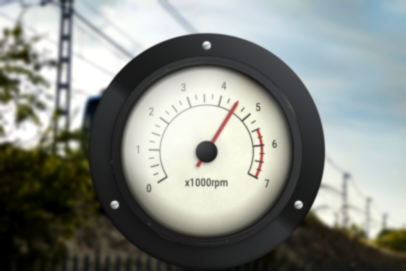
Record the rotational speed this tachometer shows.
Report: 4500 rpm
